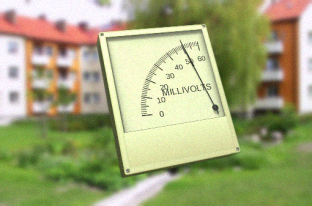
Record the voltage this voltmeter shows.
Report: 50 mV
